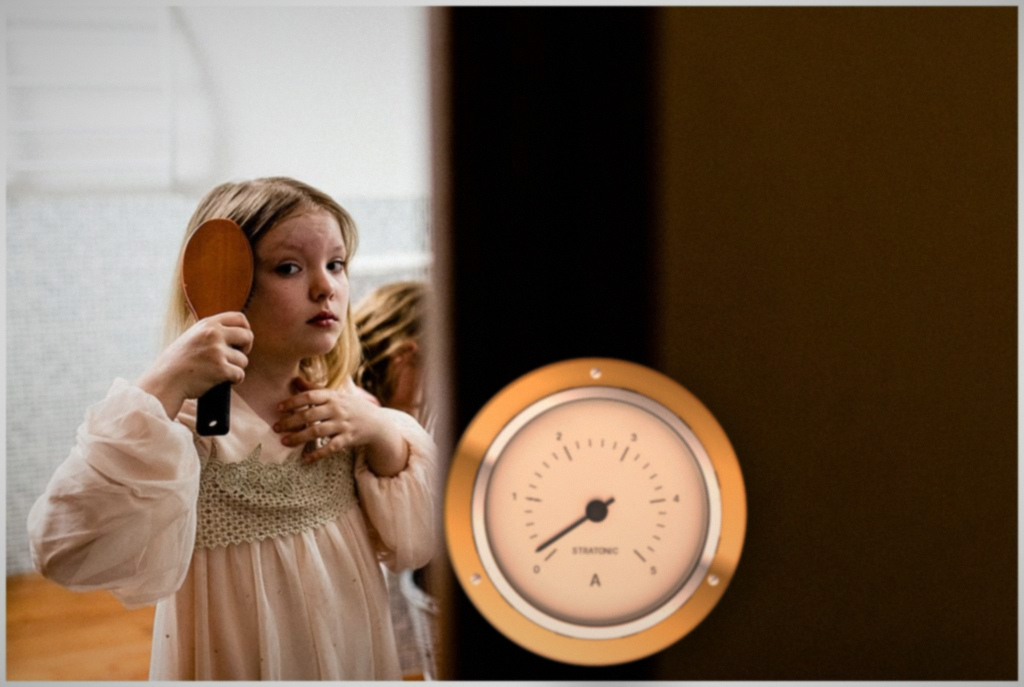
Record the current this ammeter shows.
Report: 0.2 A
